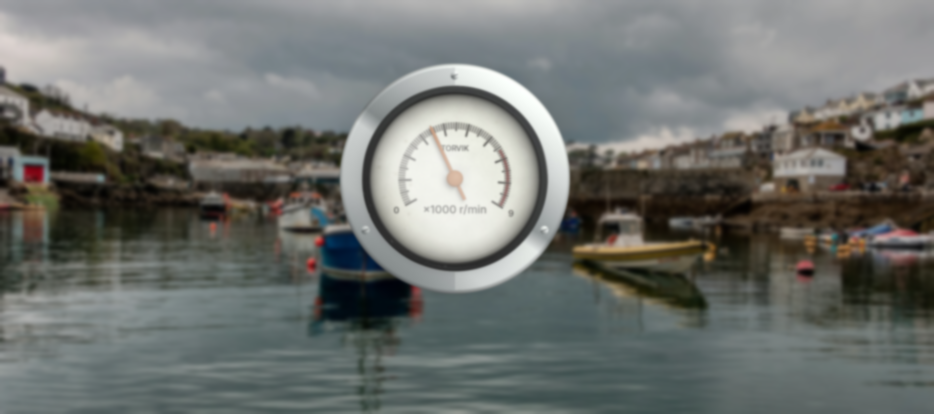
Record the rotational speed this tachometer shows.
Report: 3500 rpm
